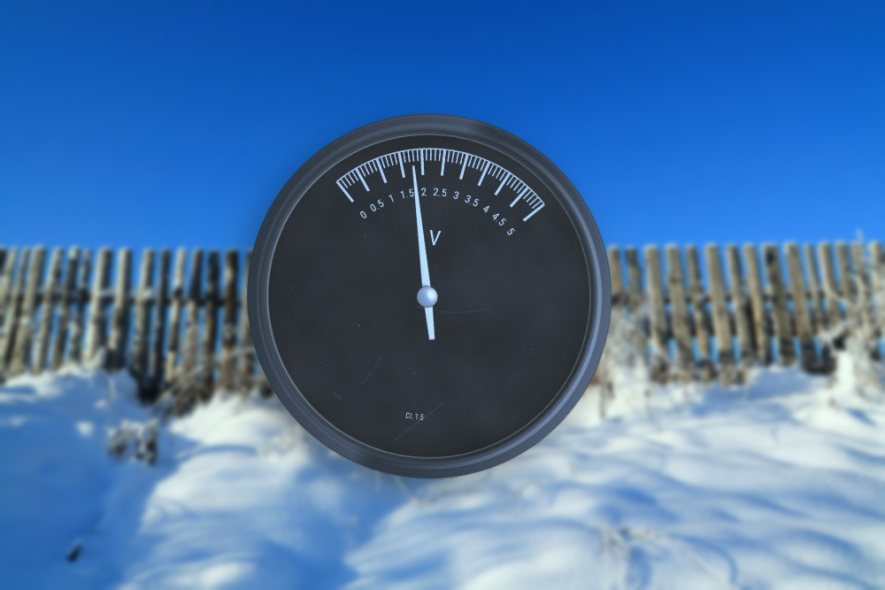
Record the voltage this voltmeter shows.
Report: 1.8 V
